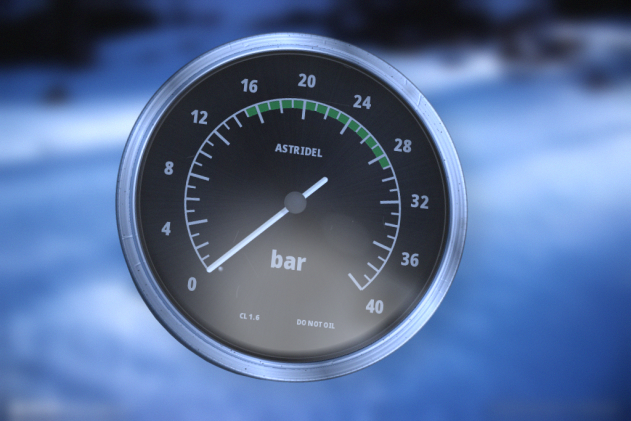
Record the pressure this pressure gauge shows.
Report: 0 bar
